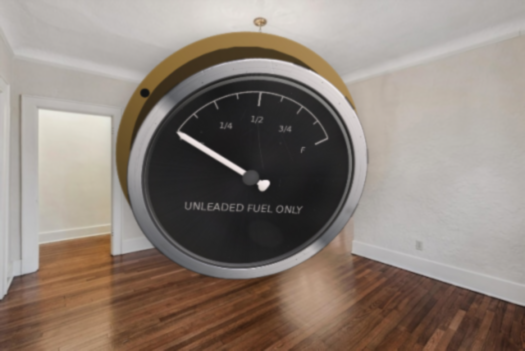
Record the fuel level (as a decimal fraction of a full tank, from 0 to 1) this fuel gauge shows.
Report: 0
